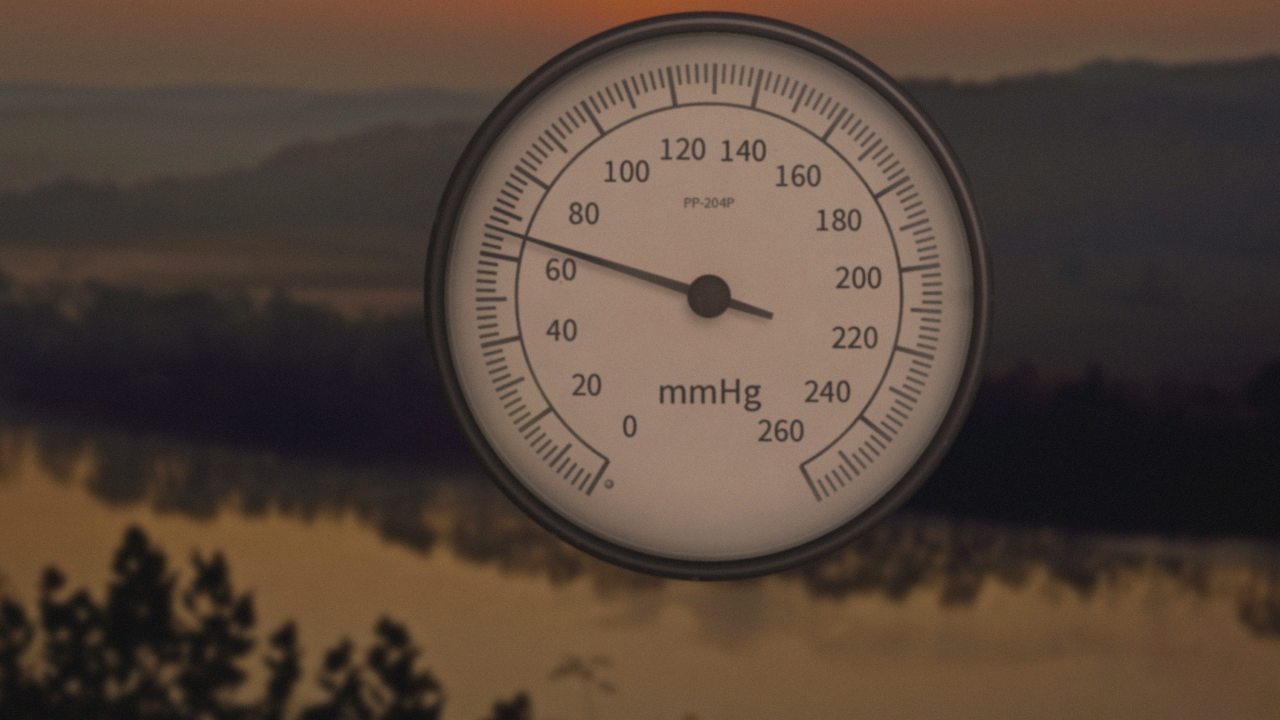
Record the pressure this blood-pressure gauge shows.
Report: 66 mmHg
